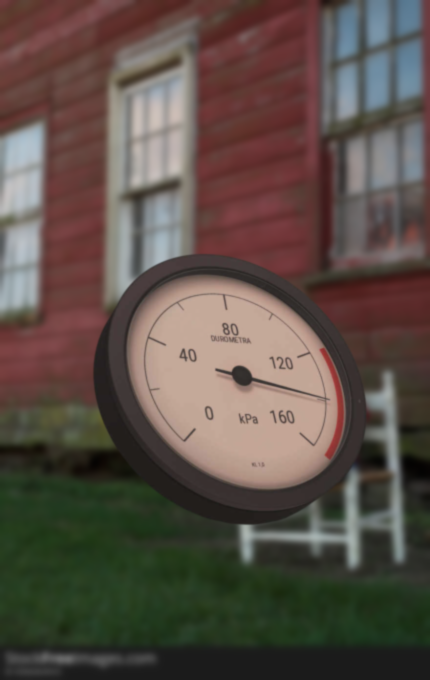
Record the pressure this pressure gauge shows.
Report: 140 kPa
